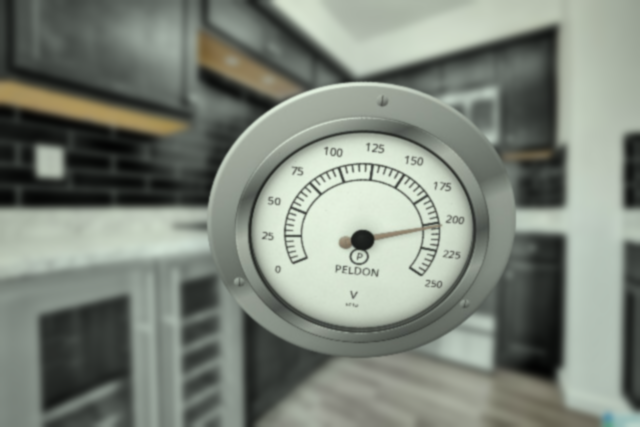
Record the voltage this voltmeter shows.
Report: 200 V
